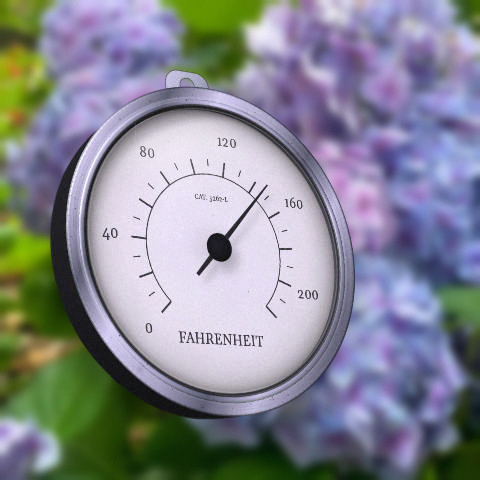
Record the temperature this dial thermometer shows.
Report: 145 °F
